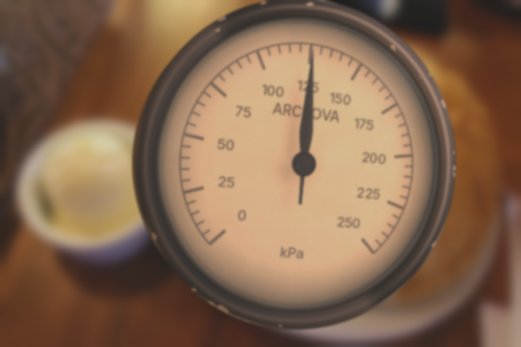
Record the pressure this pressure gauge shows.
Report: 125 kPa
